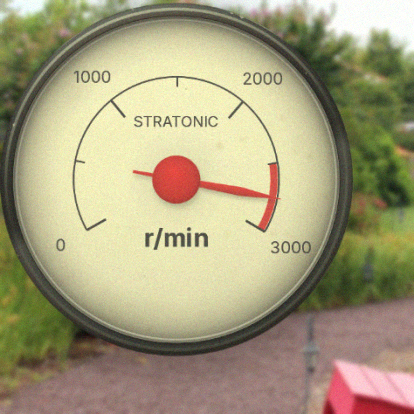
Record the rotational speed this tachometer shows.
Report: 2750 rpm
